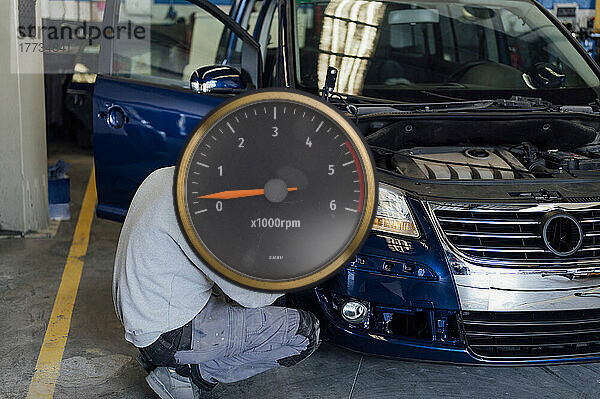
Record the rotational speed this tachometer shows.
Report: 300 rpm
